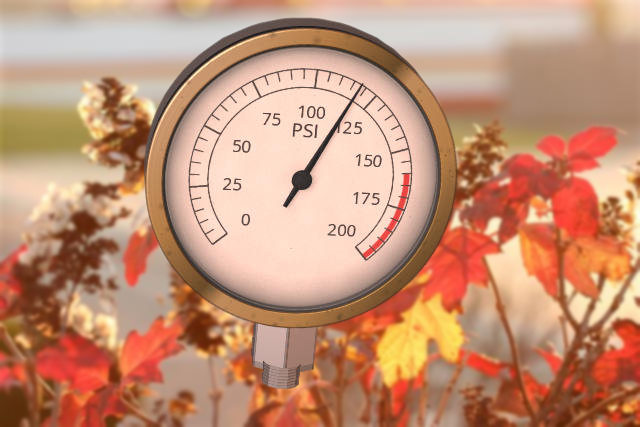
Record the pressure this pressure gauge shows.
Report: 117.5 psi
